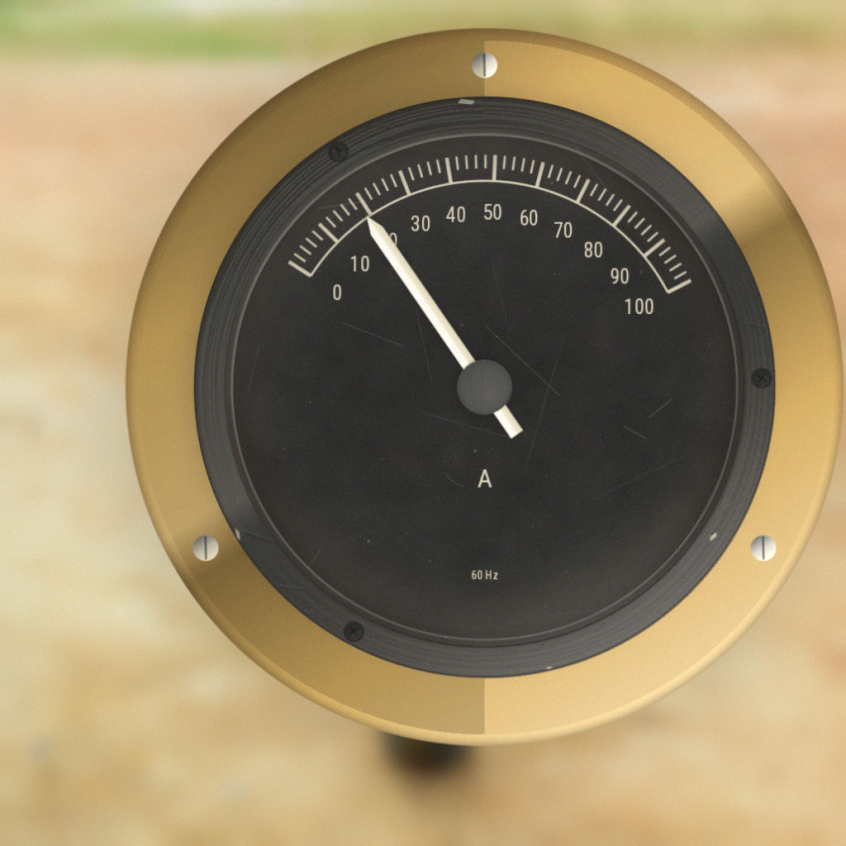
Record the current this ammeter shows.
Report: 19 A
